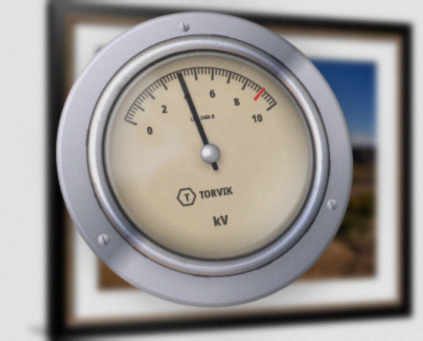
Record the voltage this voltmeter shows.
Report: 4 kV
